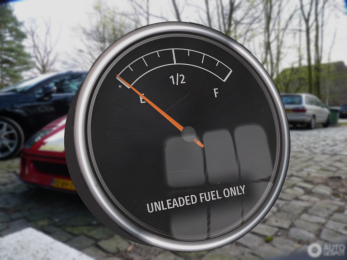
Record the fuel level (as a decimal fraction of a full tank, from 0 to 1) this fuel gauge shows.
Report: 0
